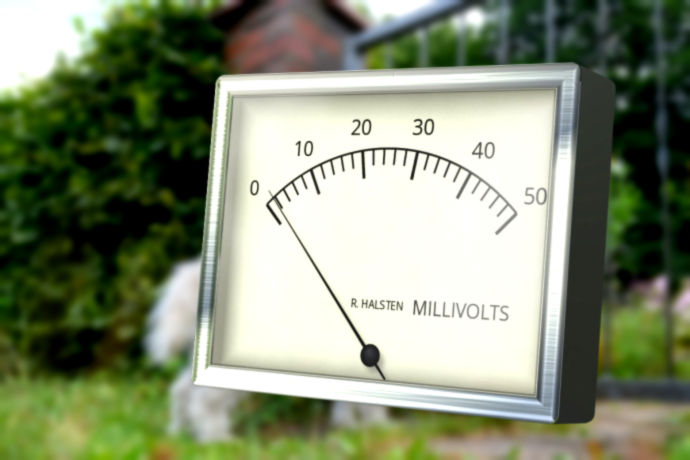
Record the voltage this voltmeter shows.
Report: 2 mV
